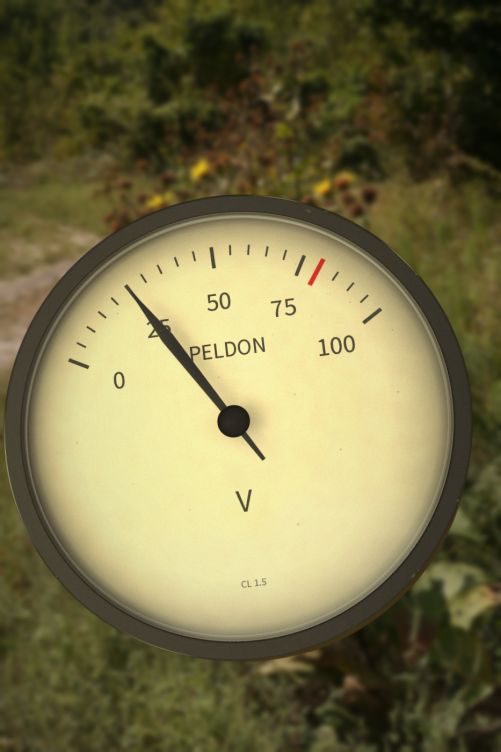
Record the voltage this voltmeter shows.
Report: 25 V
